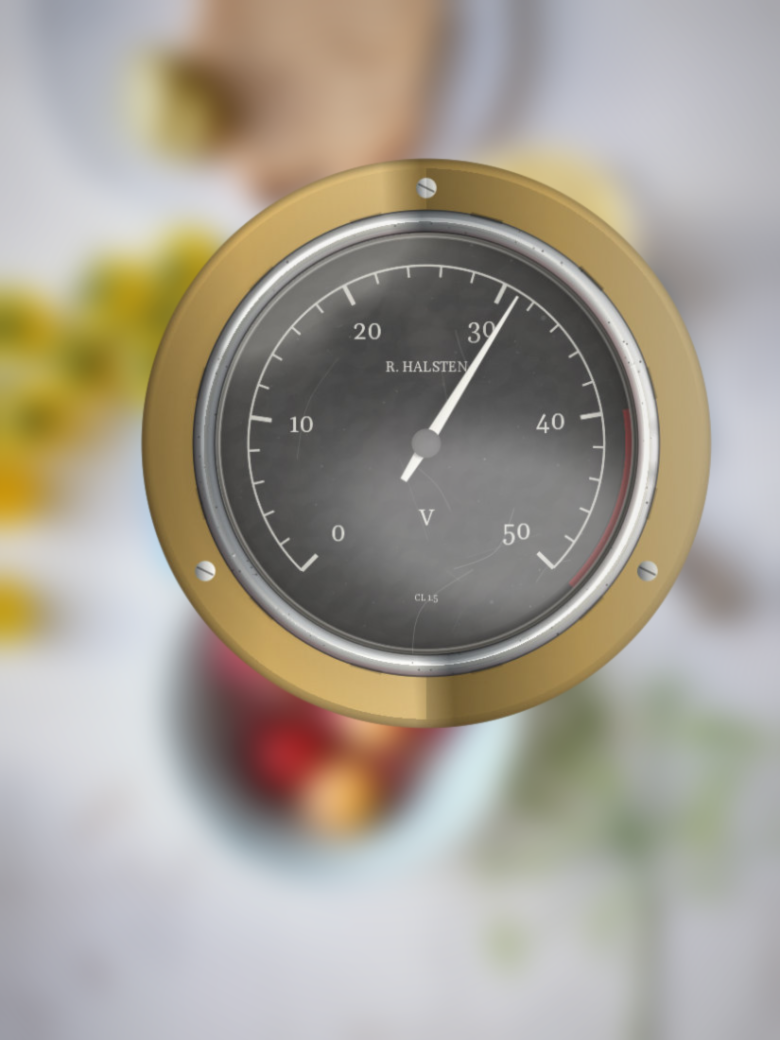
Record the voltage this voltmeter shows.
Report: 31 V
